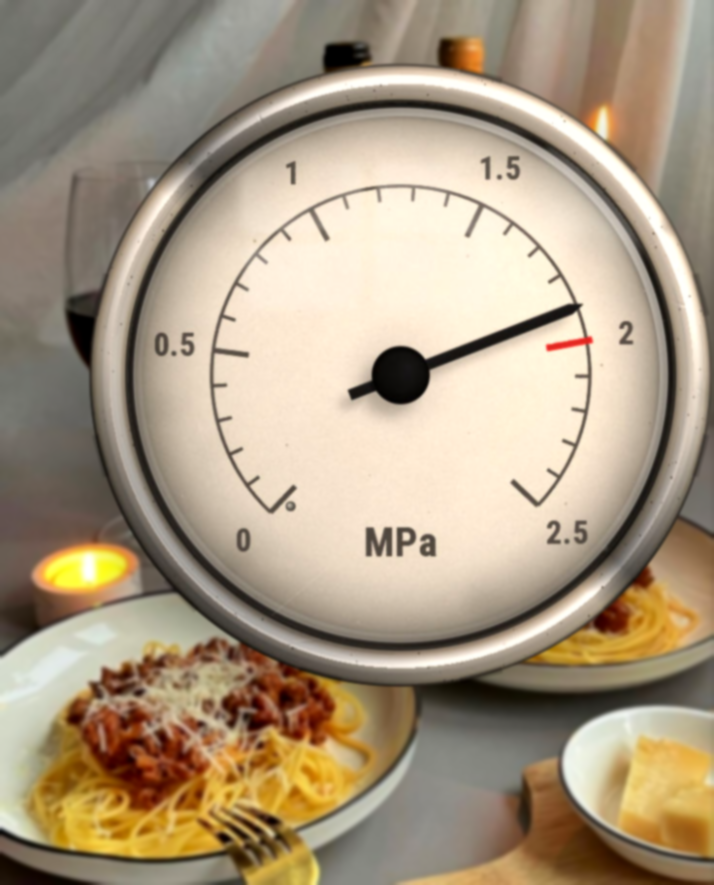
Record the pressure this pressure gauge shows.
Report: 1.9 MPa
